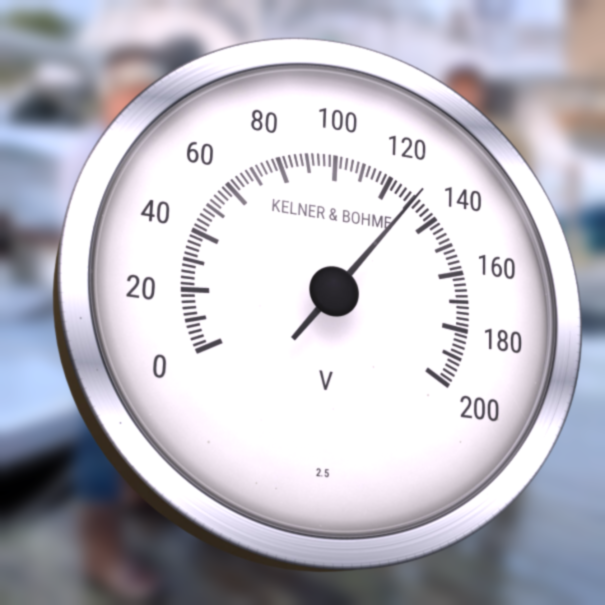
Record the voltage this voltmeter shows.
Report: 130 V
